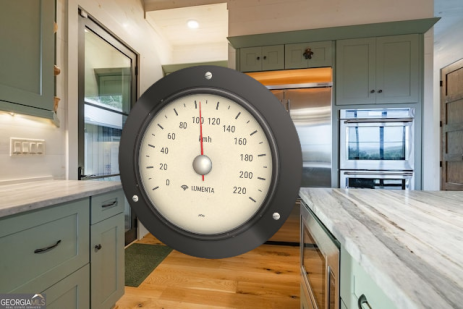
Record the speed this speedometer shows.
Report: 105 km/h
